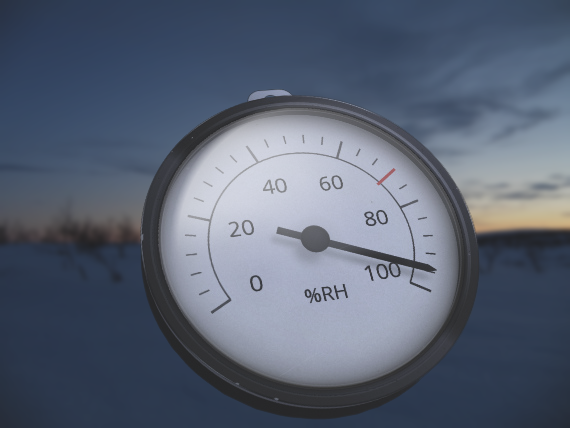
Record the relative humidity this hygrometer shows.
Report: 96 %
